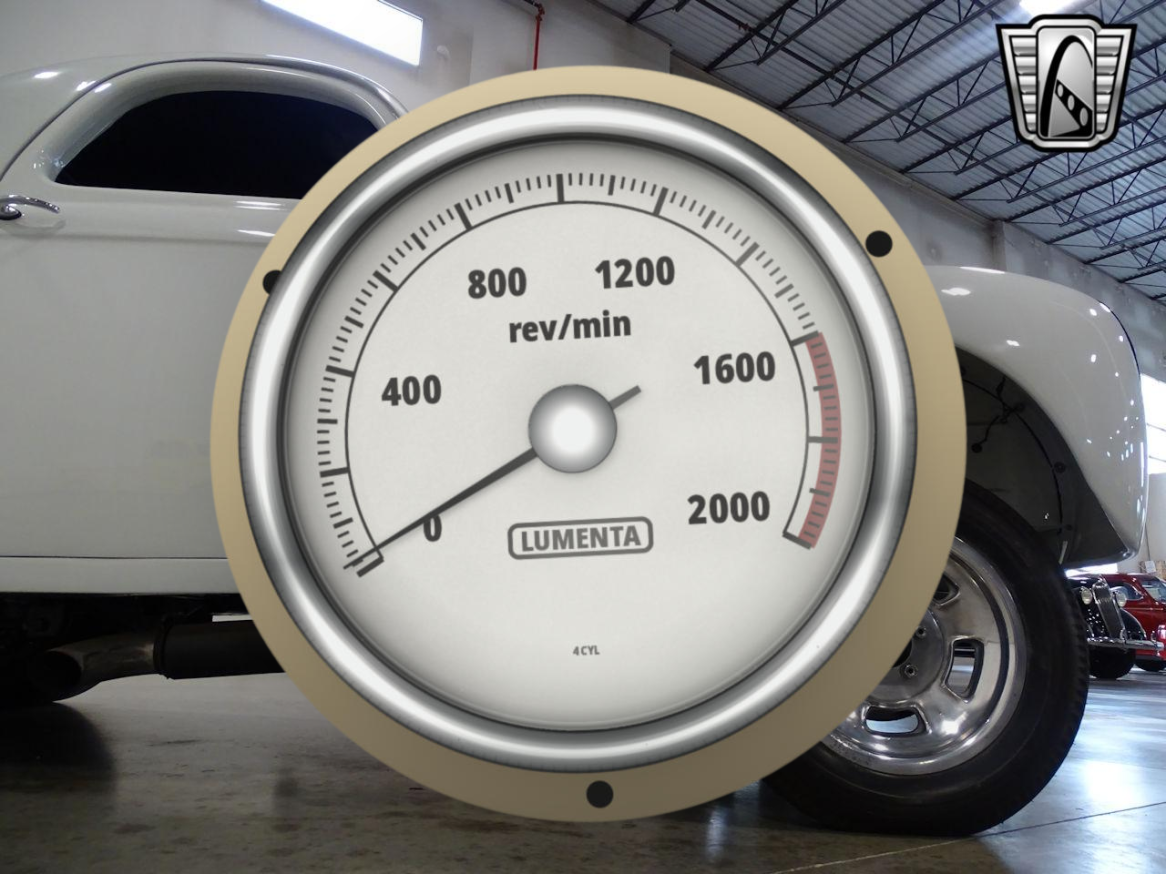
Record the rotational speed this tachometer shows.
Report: 20 rpm
